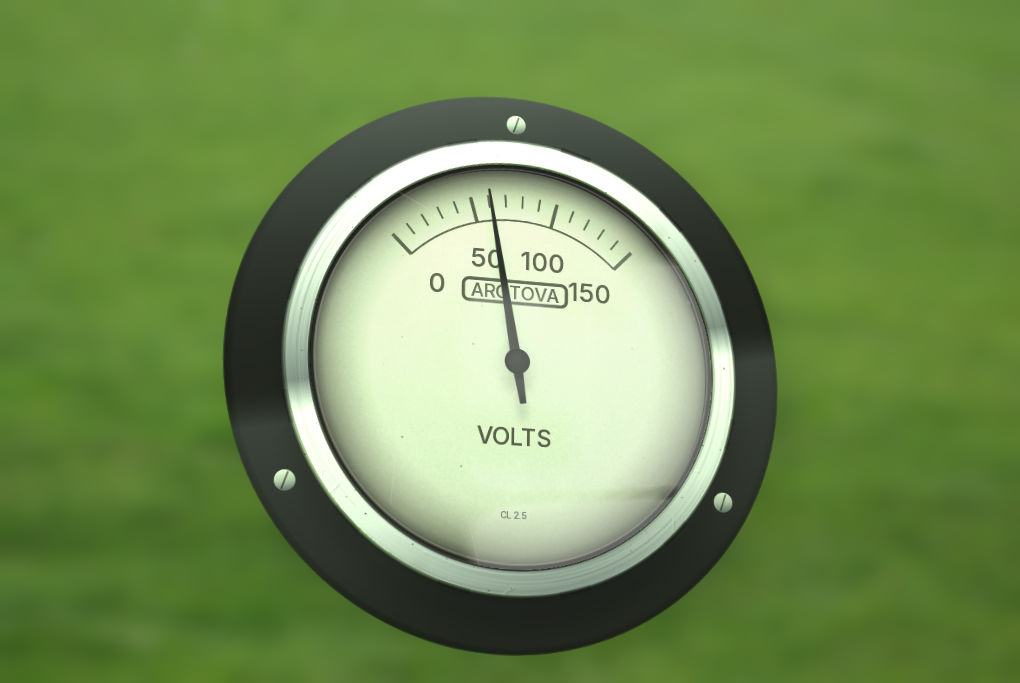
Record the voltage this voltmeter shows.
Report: 60 V
